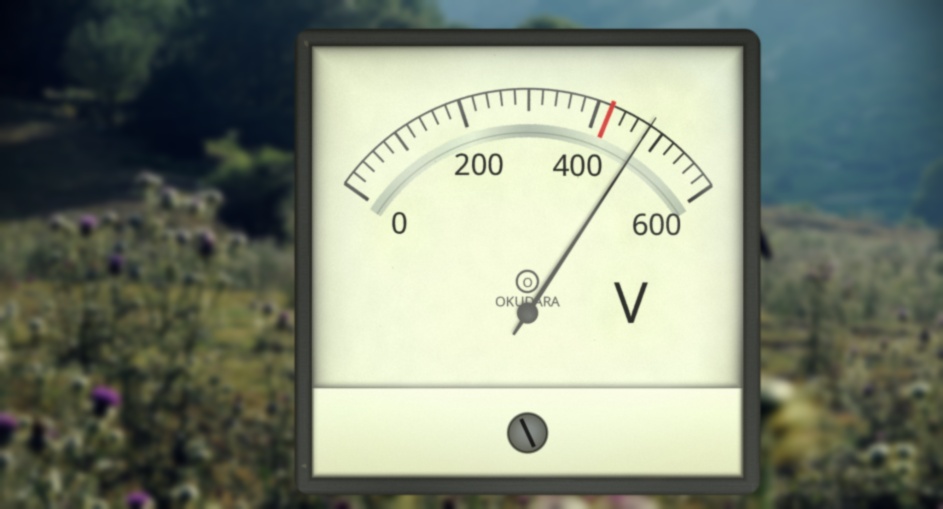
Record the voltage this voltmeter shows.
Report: 480 V
